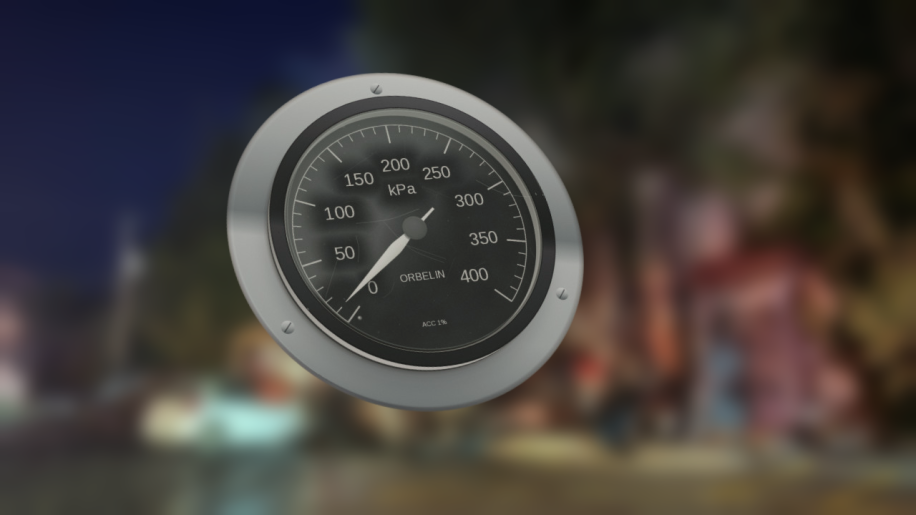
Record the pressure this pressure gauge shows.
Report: 10 kPa
